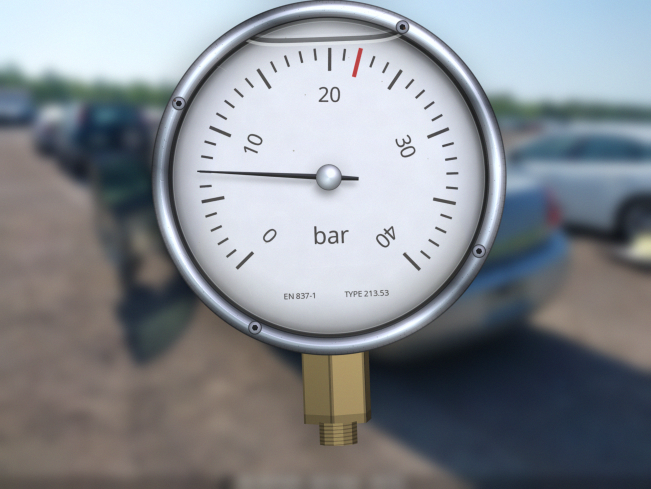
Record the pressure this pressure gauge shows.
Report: 7 bar
